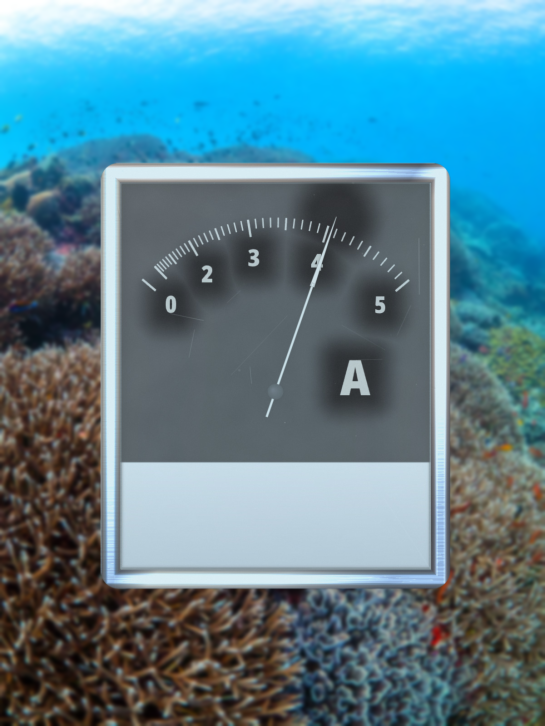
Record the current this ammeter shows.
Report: 4.05 A
